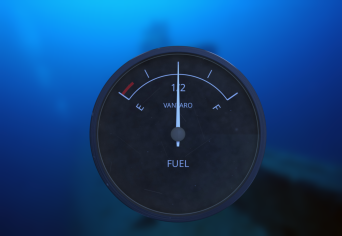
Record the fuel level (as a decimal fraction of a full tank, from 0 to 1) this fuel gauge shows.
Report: 0.5
